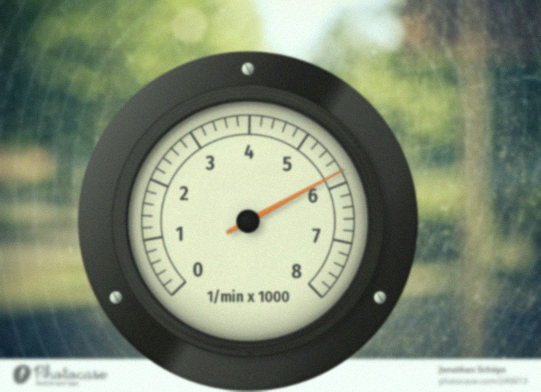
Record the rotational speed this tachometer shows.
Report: 5800 rpm
